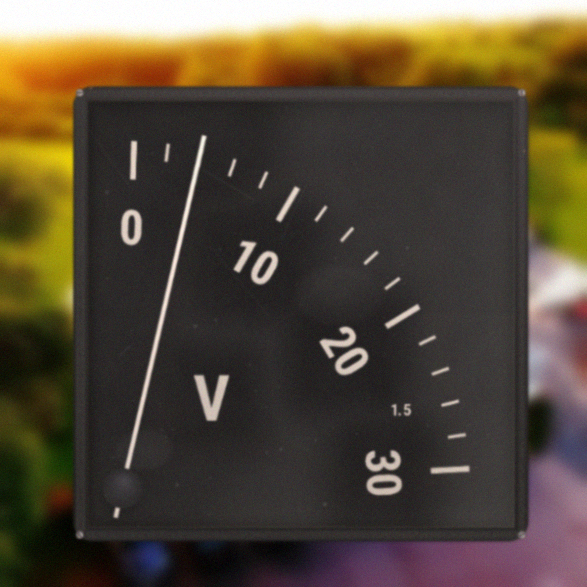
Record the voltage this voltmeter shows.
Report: 4 V
